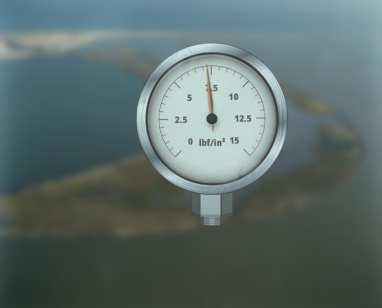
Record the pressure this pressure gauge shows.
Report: 7.25 psi
